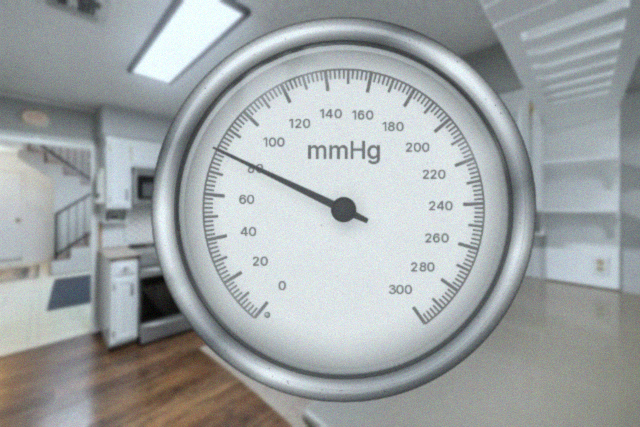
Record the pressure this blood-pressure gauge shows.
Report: 80 mmHg
